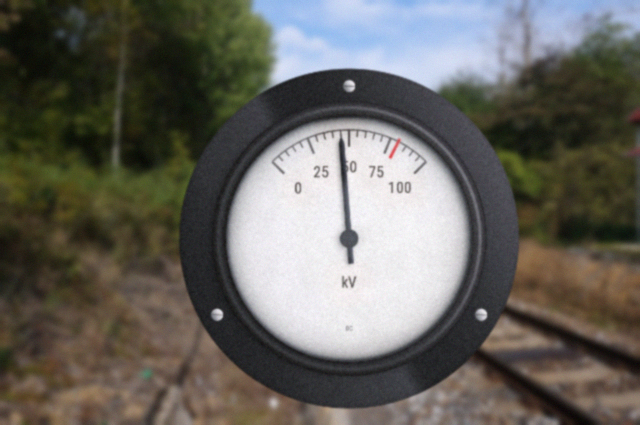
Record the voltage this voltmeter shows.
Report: 45 kV
